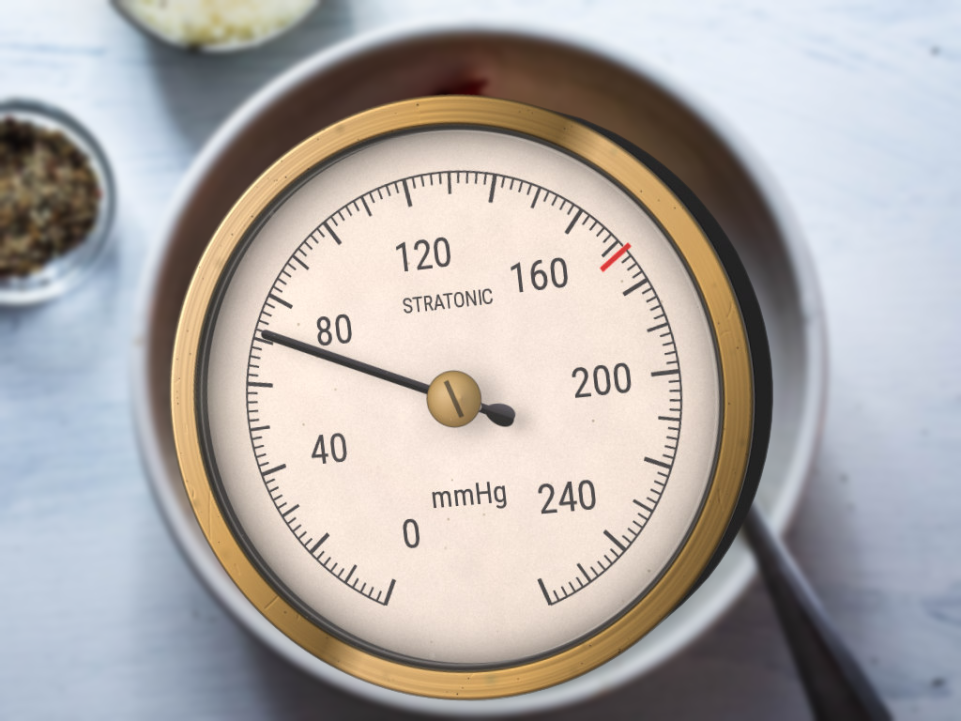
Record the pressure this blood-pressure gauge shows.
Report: 72 mmHg
